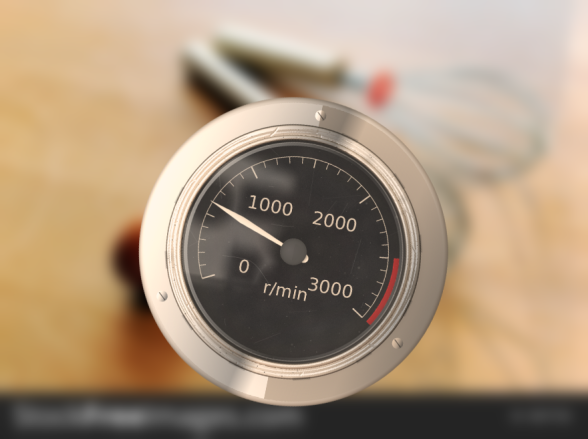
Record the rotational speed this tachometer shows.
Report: 600 rpm
